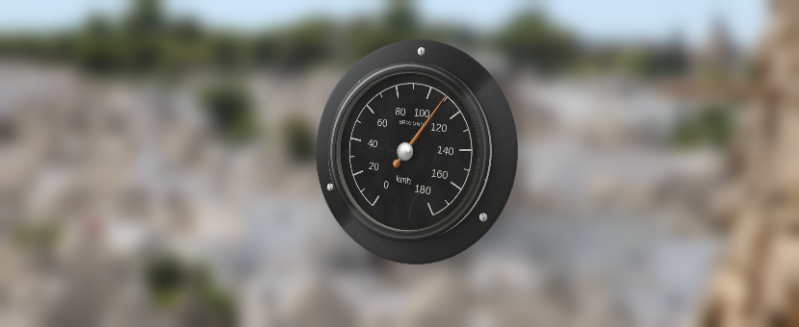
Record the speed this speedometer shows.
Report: 110 km/h
